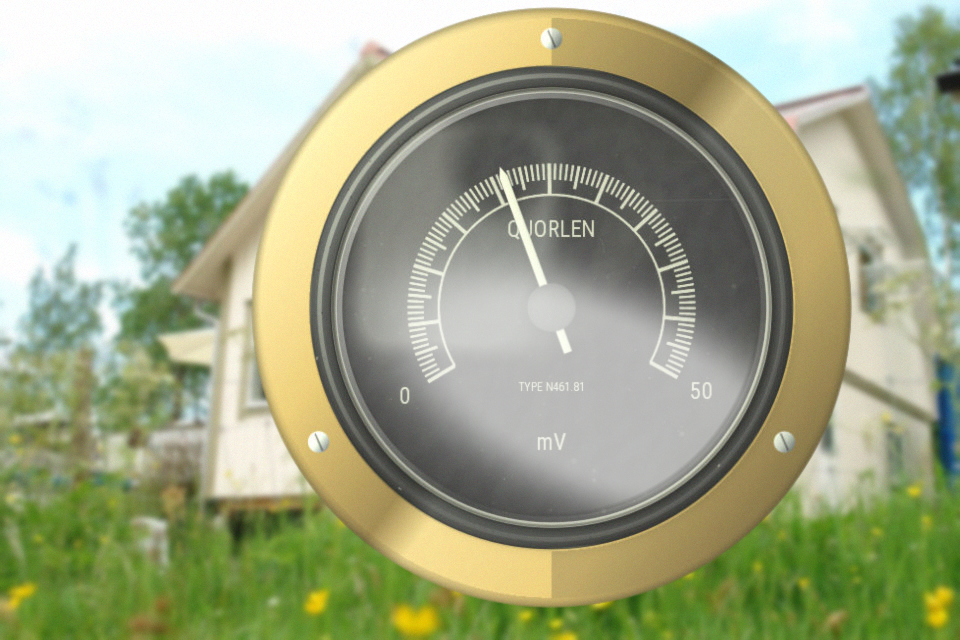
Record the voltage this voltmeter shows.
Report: 21 mV
